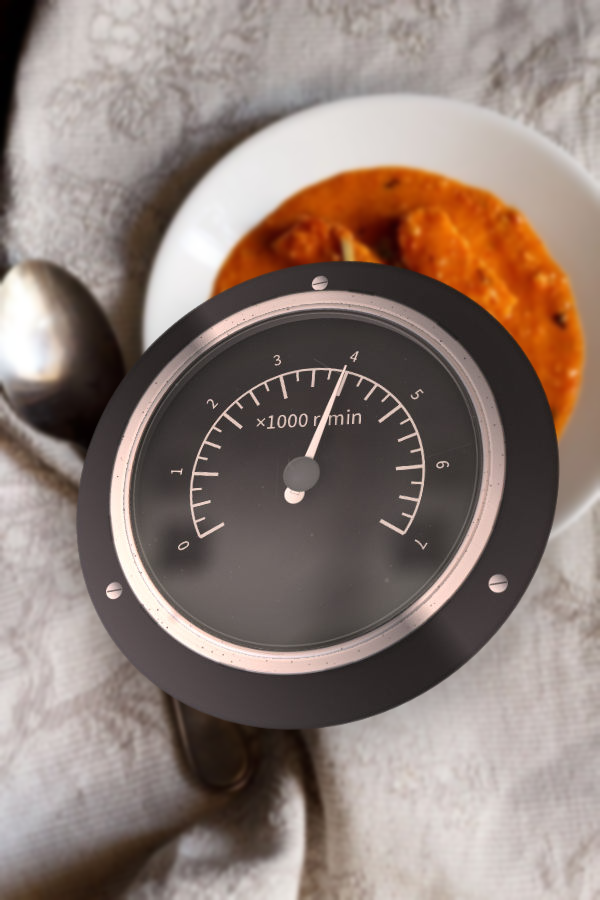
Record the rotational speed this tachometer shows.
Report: 4000 rpm
